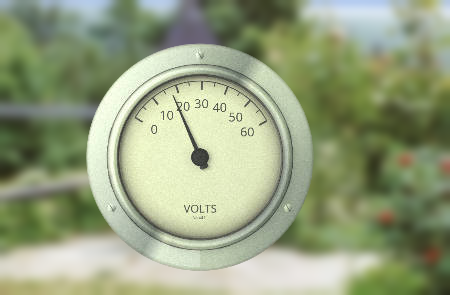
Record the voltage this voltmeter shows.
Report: 17.5 V
